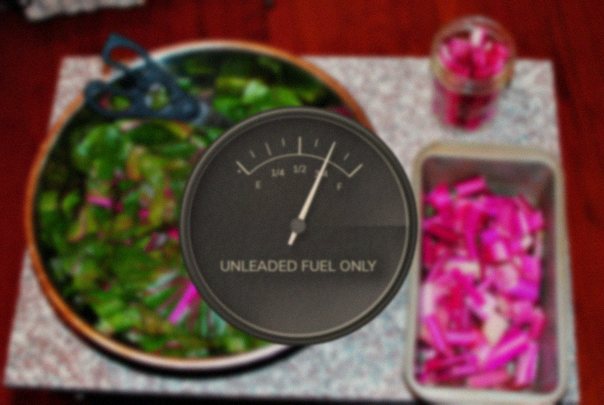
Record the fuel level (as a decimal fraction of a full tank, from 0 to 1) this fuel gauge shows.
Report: 0.75
